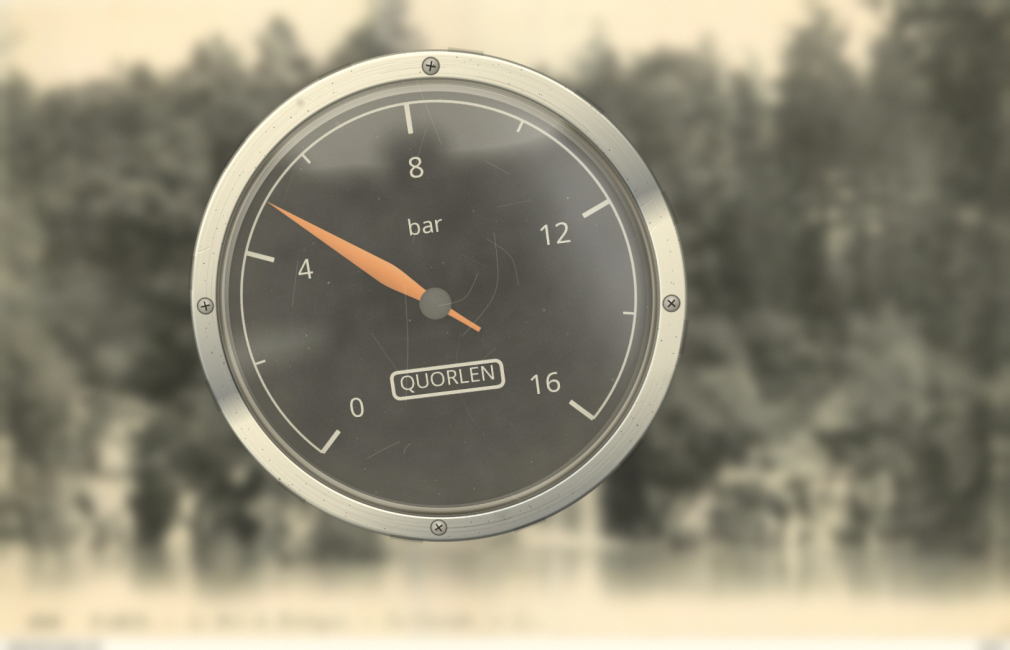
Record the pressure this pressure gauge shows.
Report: 5 bar
